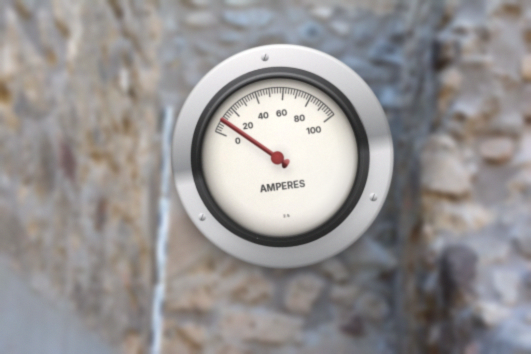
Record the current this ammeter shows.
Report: 10 A
